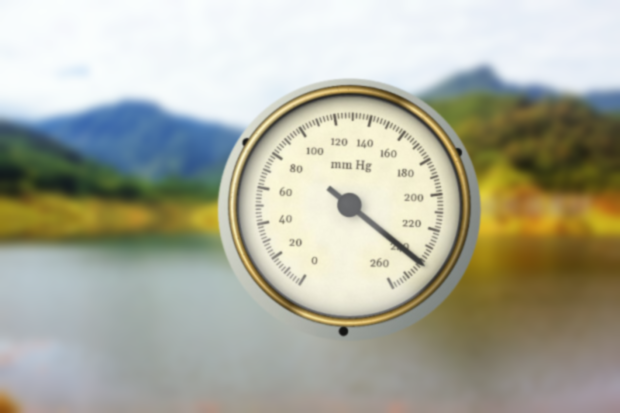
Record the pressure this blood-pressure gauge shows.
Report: 240 mmHg
